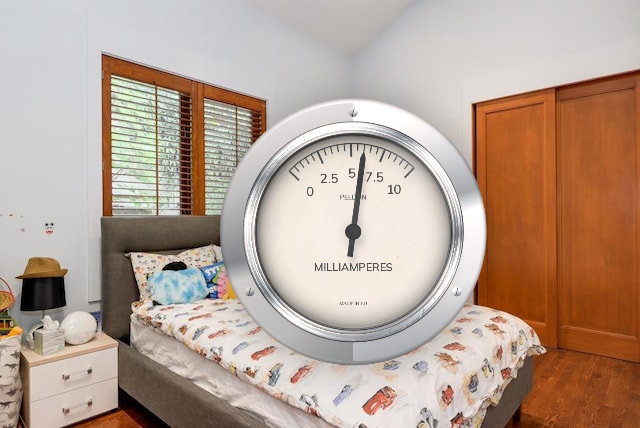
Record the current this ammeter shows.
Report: 6 mA
